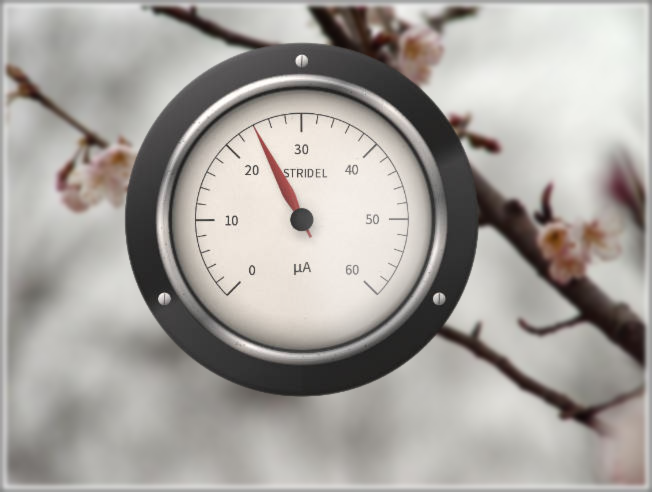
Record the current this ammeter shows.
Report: 24 µA
